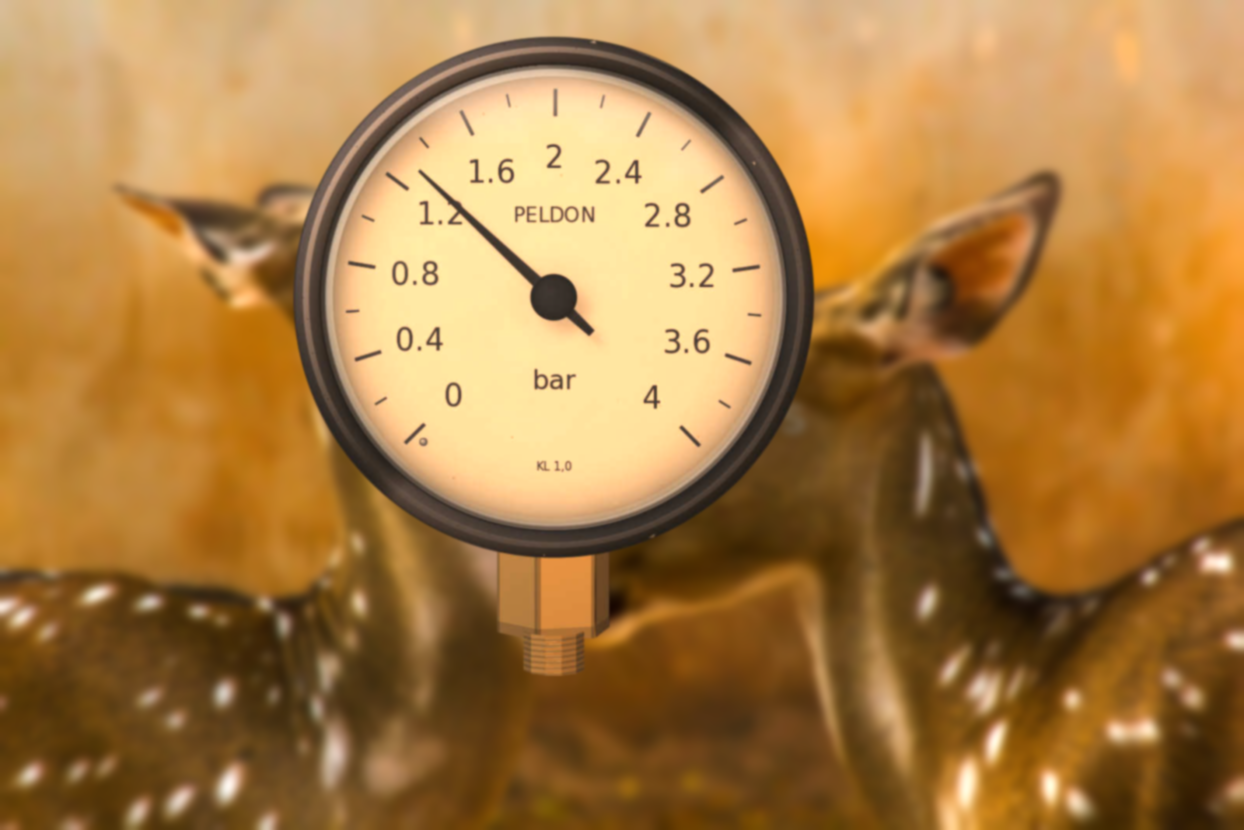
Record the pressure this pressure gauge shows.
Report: 1.3 bar
